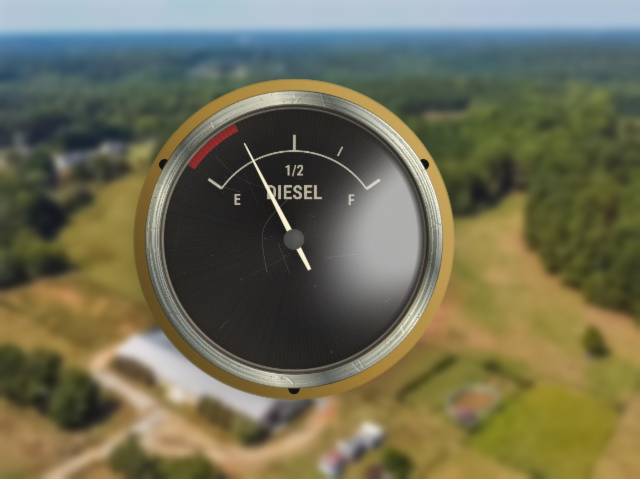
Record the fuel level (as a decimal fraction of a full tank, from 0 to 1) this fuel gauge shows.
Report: 0.25
